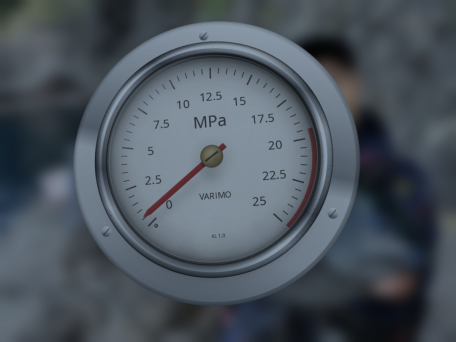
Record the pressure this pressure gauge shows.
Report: 0.5 MPa
